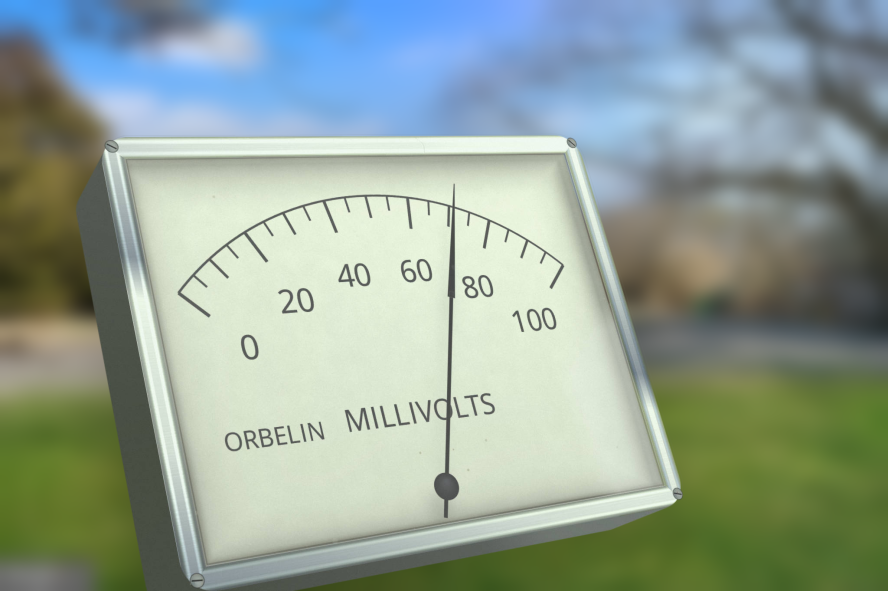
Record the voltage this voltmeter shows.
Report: 70 mV
